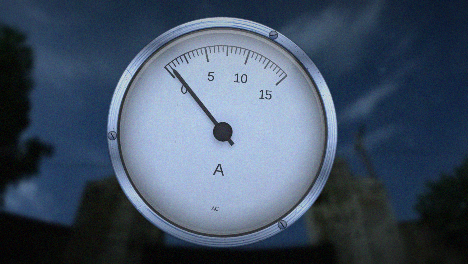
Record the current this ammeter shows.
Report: 0.5 A
